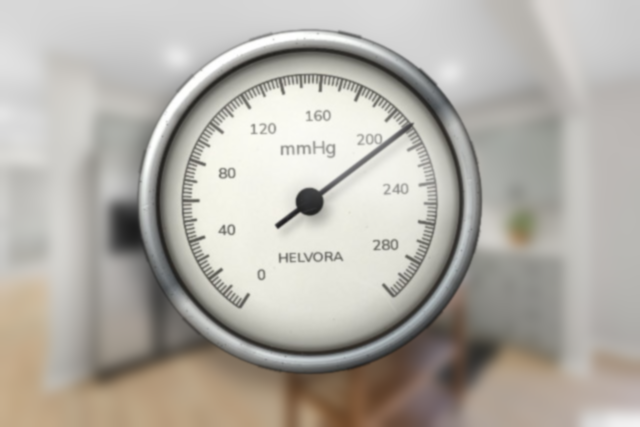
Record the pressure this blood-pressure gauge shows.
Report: 210 mmHg
